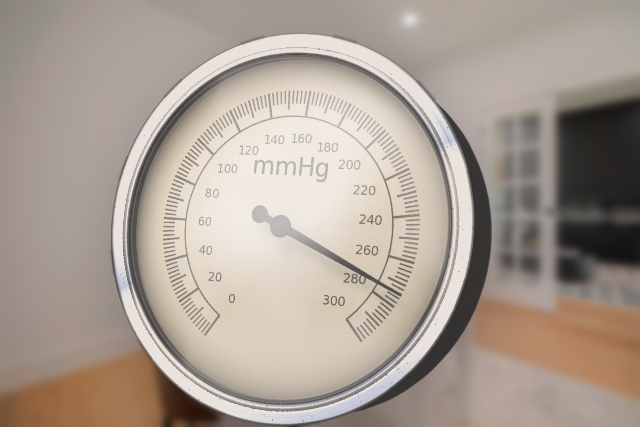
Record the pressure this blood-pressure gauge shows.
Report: 274 mmHg
